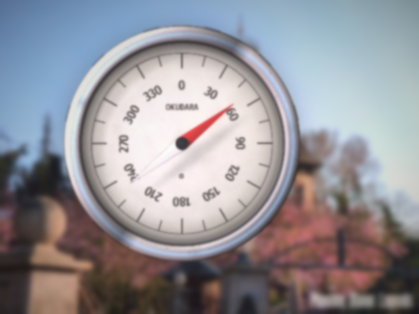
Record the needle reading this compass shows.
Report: 52.5 °
